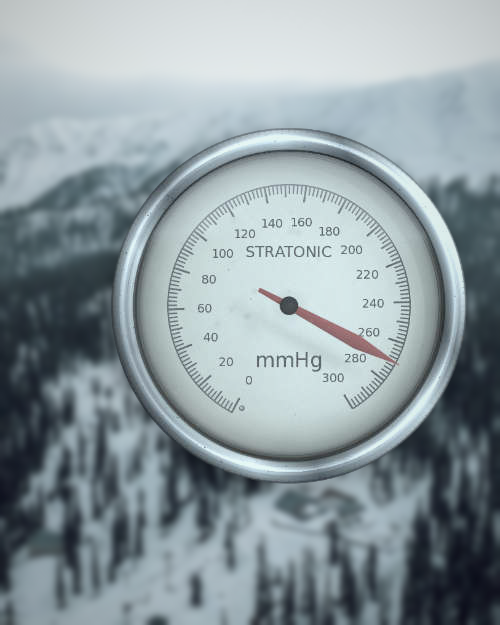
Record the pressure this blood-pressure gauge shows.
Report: 270 mmHg
